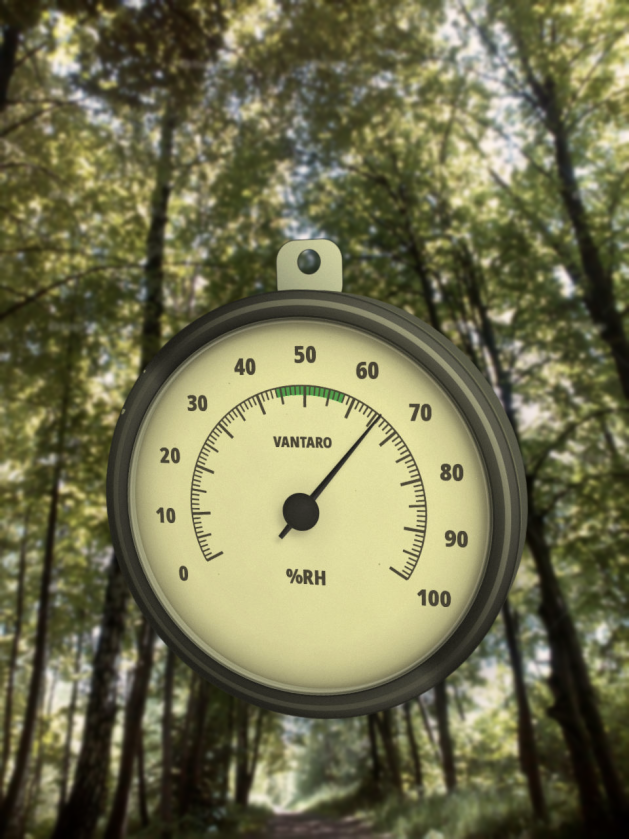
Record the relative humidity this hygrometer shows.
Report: 66 %
